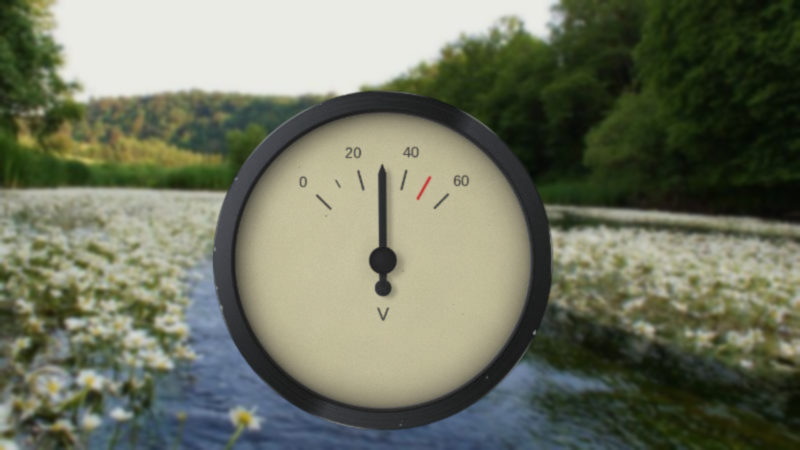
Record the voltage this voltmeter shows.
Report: 30 V
